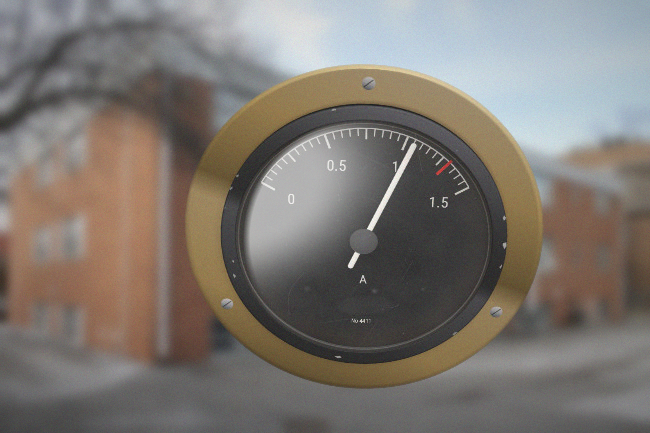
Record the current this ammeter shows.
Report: 1.05 A
